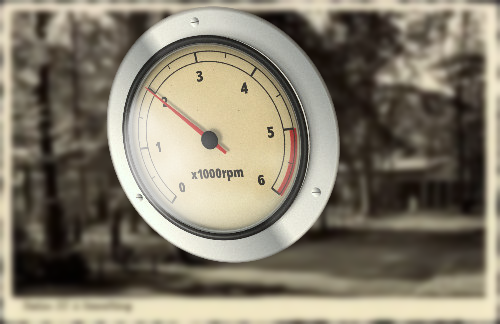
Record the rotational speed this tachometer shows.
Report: 2000 rpm
